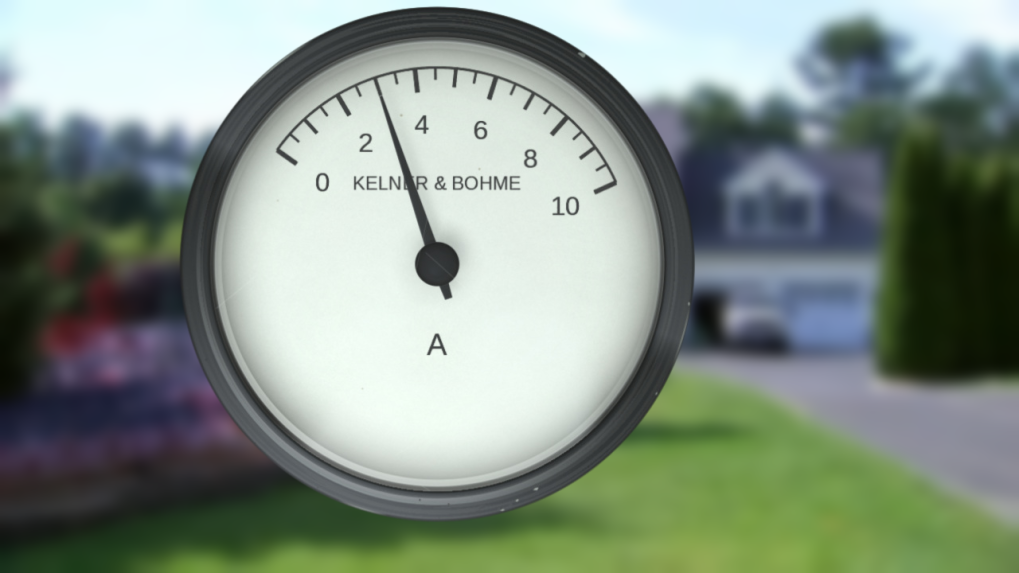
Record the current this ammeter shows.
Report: 3 A
